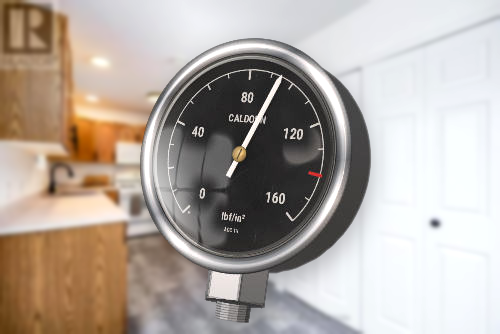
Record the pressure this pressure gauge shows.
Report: 95 psi
